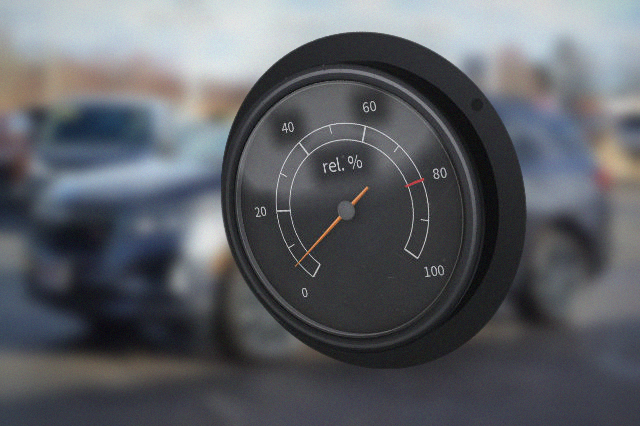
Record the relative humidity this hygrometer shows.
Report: 5 %
